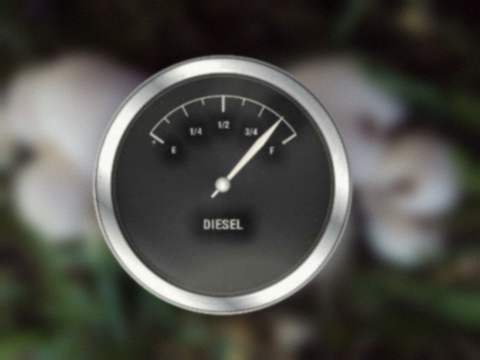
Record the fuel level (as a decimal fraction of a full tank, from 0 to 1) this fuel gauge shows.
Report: 0.875
